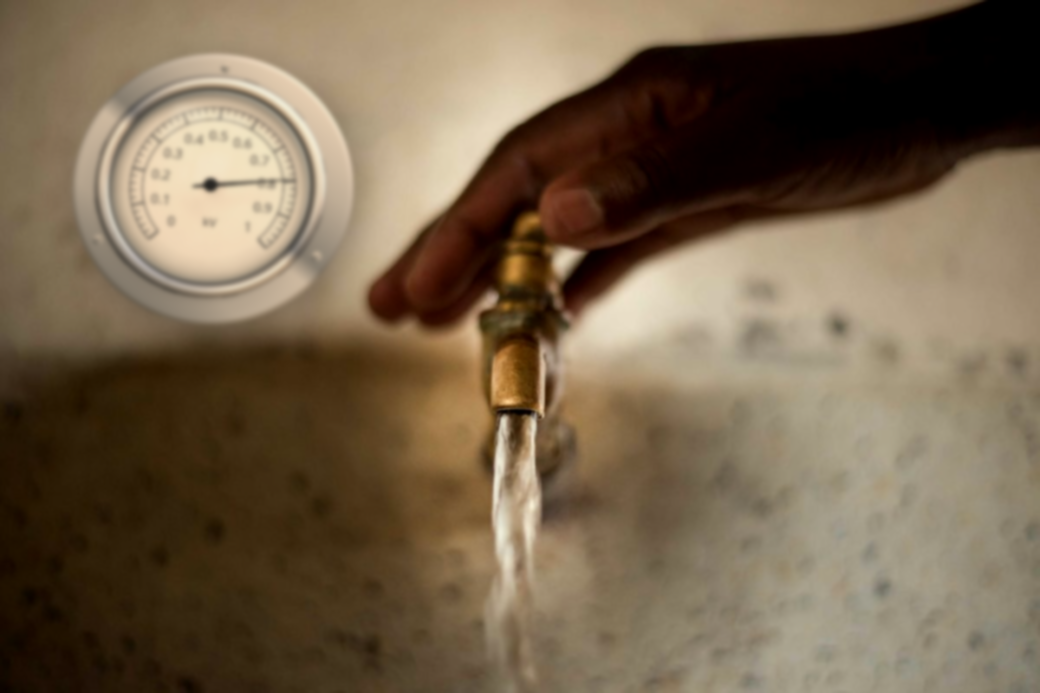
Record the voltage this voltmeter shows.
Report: 0.8 kV
